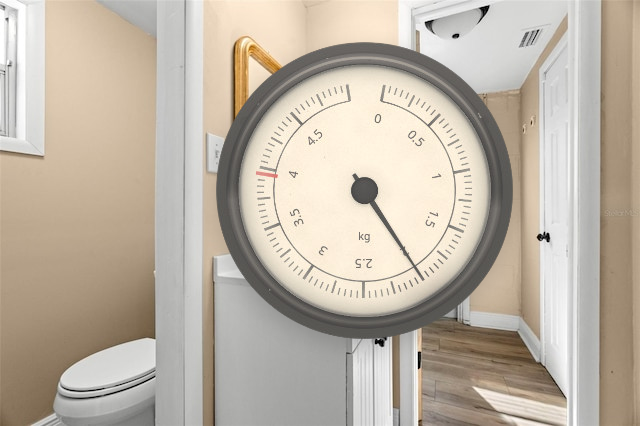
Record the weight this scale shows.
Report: 2 kg
